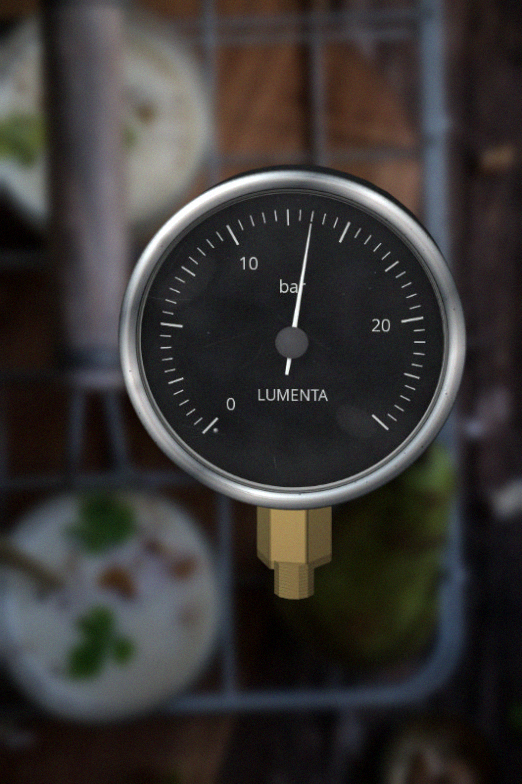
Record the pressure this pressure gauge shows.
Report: 13.5 bar
